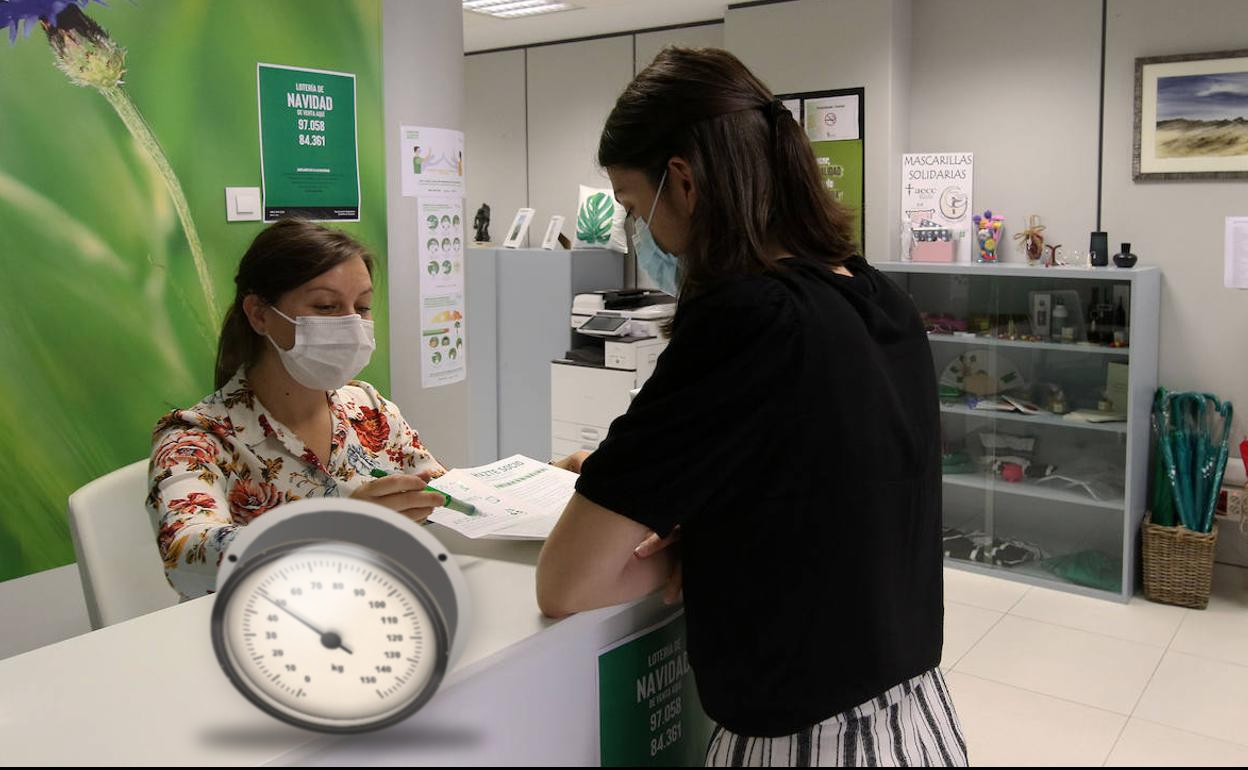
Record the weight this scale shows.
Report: 50 kg
